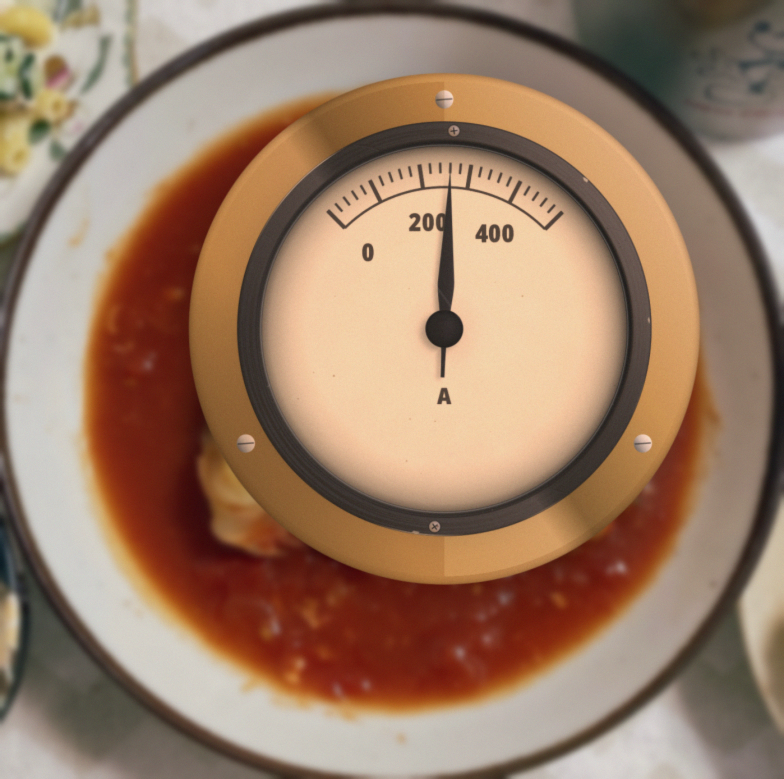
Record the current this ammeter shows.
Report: 260 A
